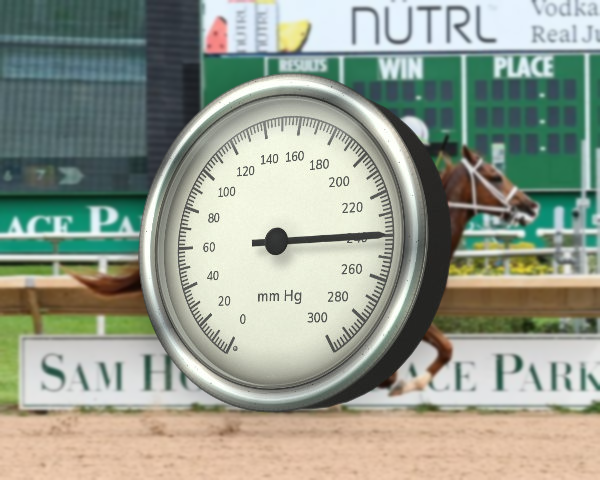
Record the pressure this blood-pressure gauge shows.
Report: 240 mmHg
